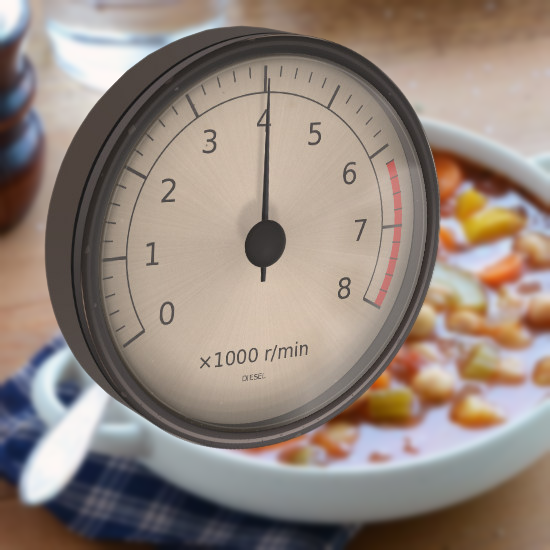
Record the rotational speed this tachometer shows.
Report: 4000 rpm
